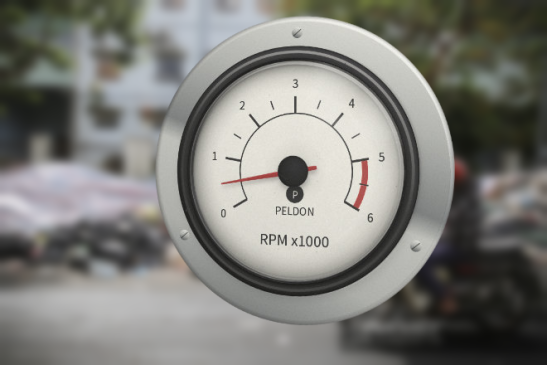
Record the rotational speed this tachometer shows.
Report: 500 rpm
